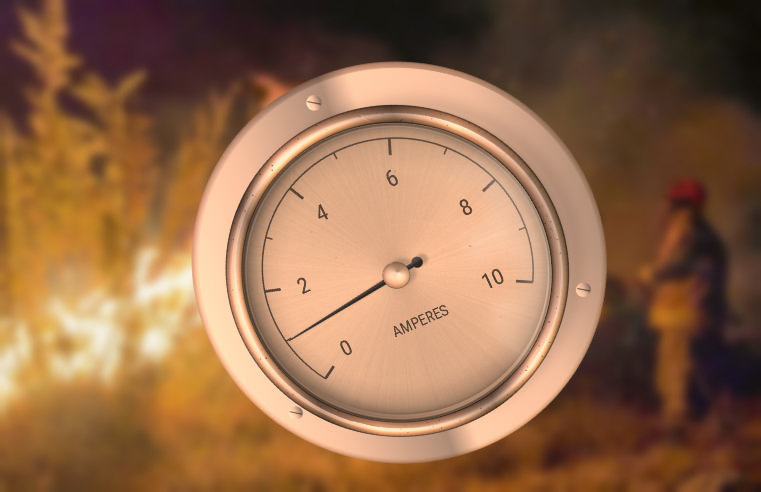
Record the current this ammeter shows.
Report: 1 A
